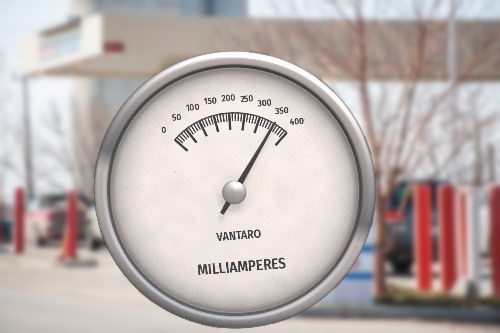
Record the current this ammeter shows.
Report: 350 mA
